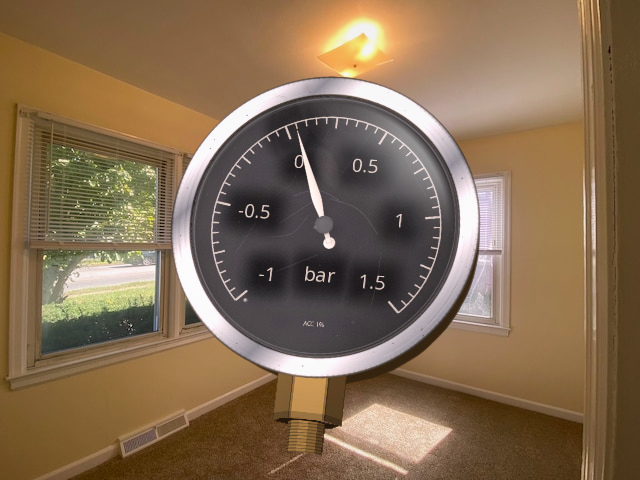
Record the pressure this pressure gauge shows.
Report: 0.05 bar
